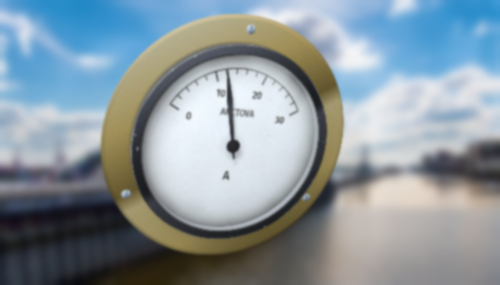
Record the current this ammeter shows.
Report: 12 A
